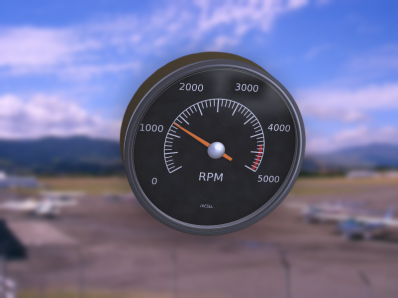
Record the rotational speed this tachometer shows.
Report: 1300 rpm
